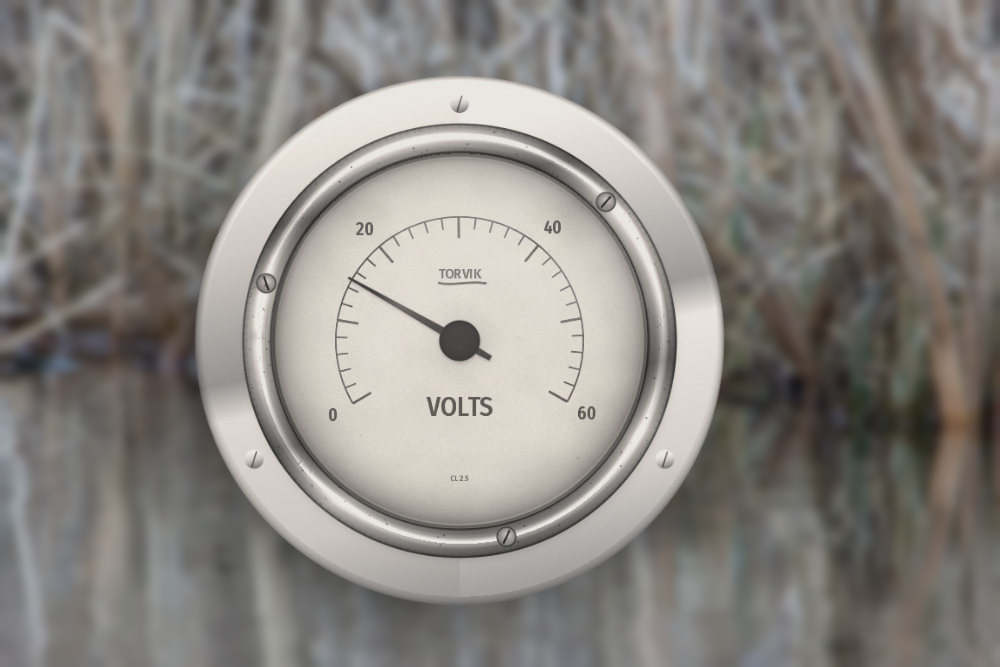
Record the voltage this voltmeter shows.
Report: 15 V
